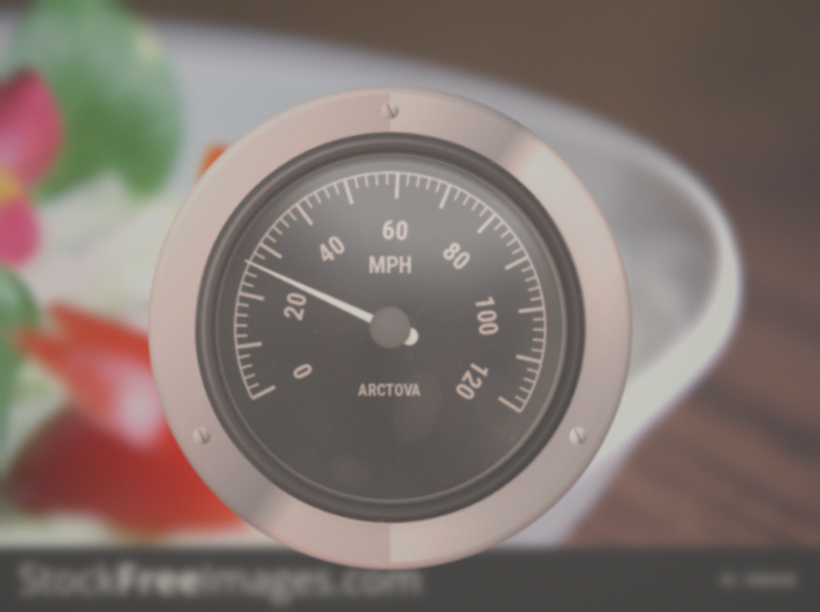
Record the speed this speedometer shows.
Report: 26 mph
